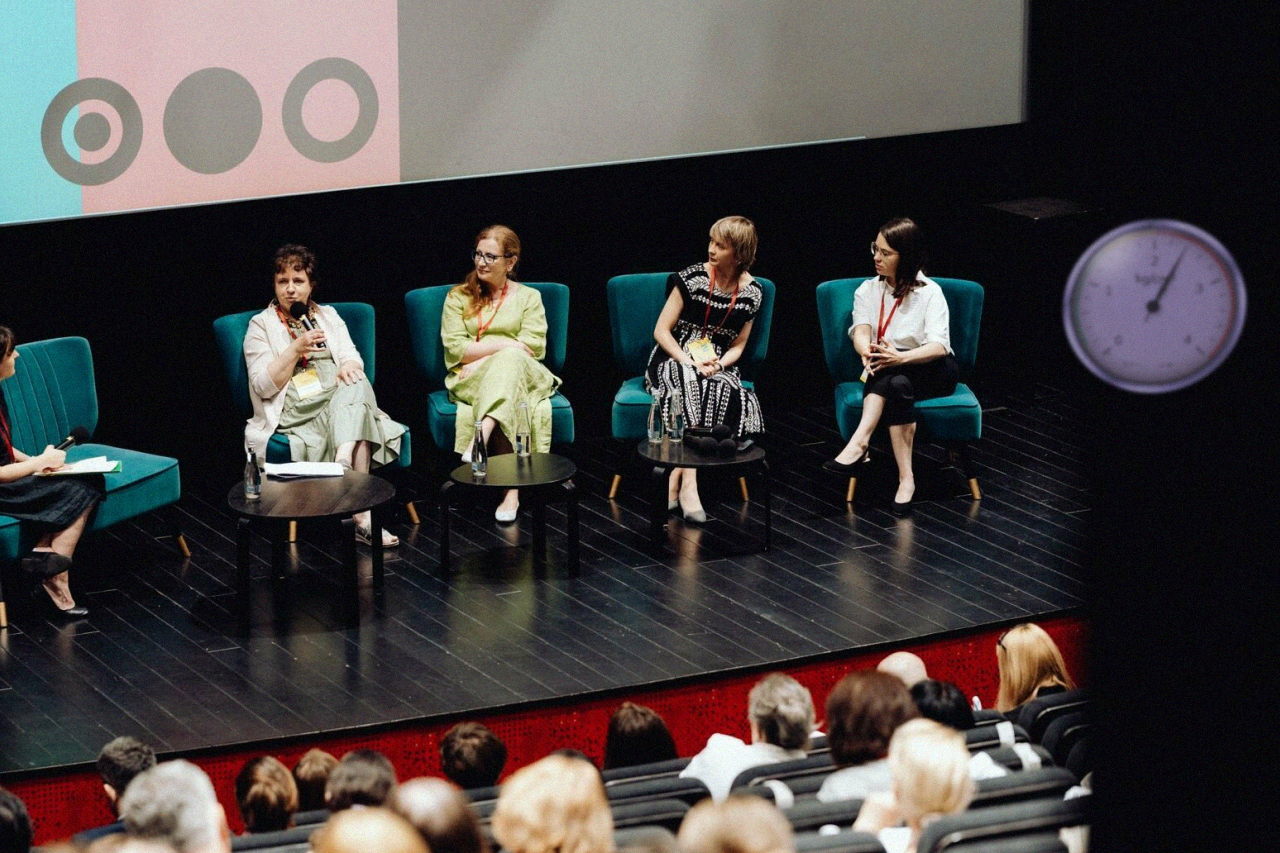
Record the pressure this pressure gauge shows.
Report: 2.4 kg/cm²
